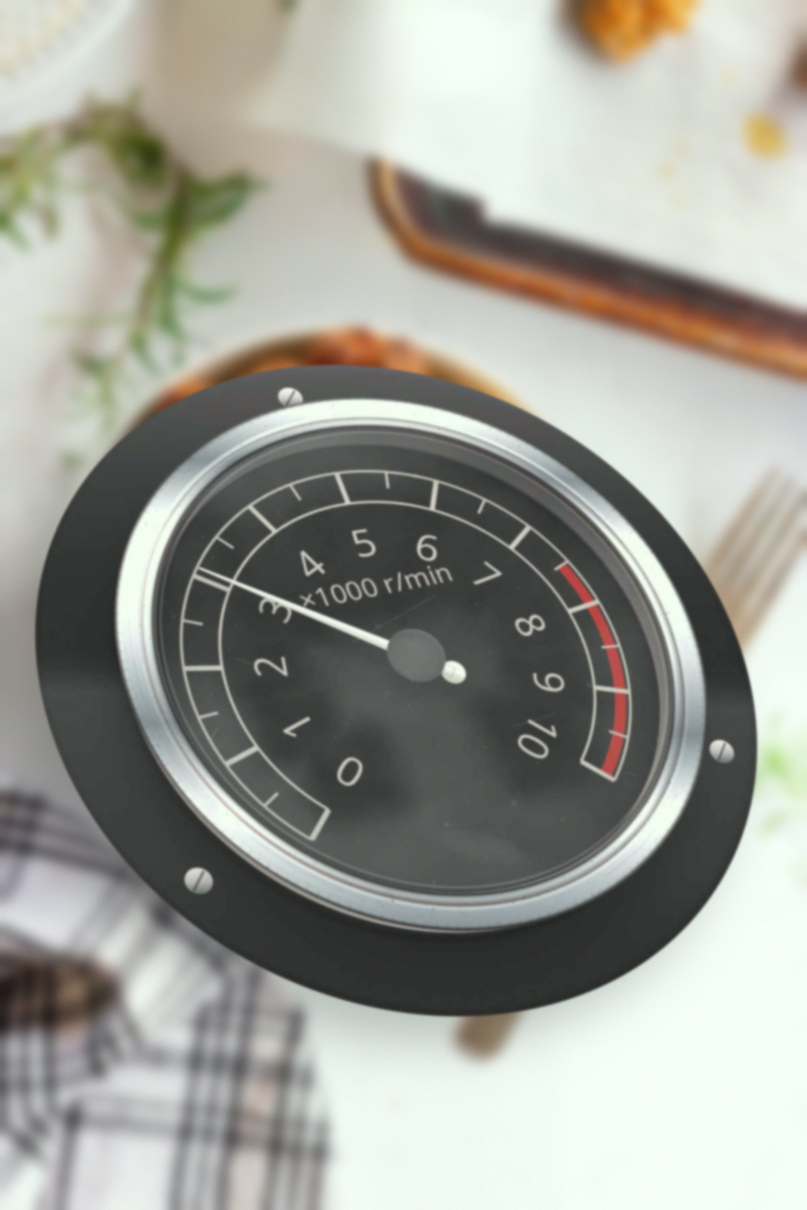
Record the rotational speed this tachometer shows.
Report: 3000 rpm
